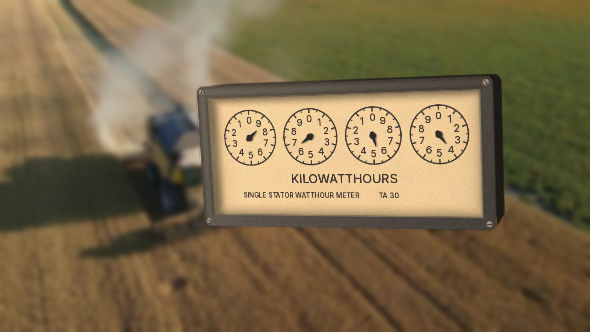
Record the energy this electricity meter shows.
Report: 8654 kWh
